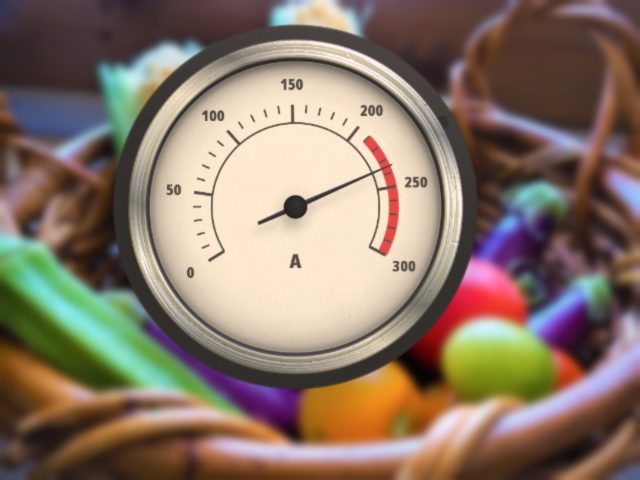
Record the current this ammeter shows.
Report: 235 A
